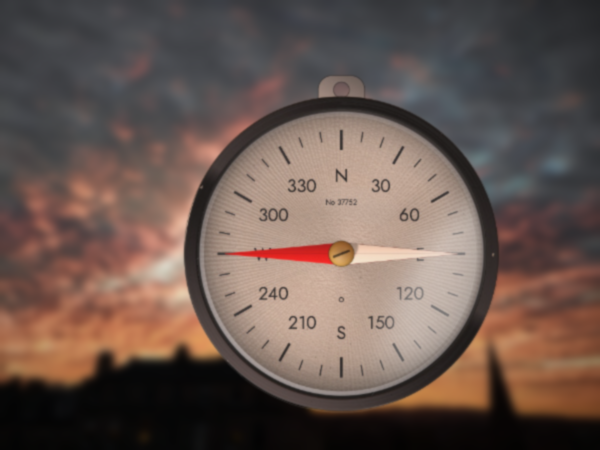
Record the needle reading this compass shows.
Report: 270 °
